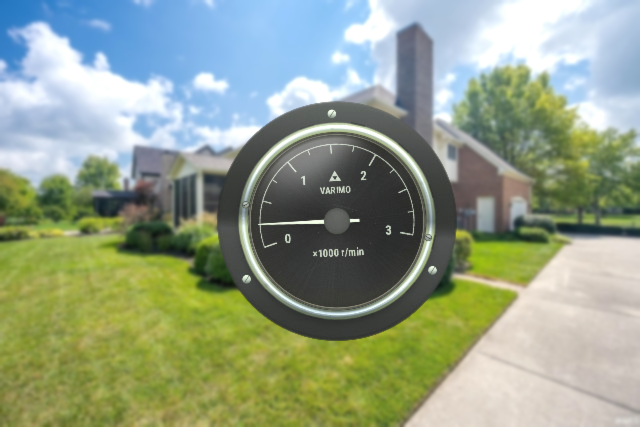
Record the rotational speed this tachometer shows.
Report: 250 rpm
